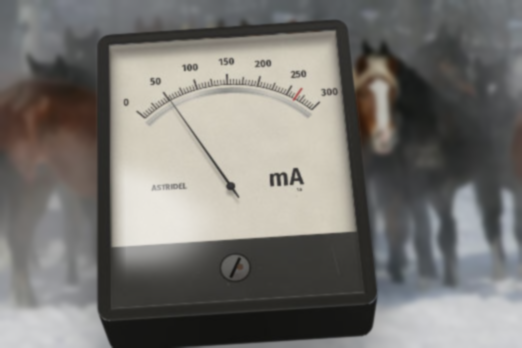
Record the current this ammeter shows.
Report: 50 mA
